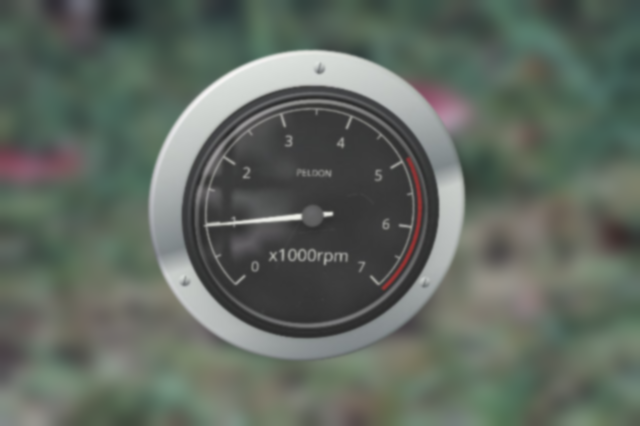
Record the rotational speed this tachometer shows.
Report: 1000 rpm
